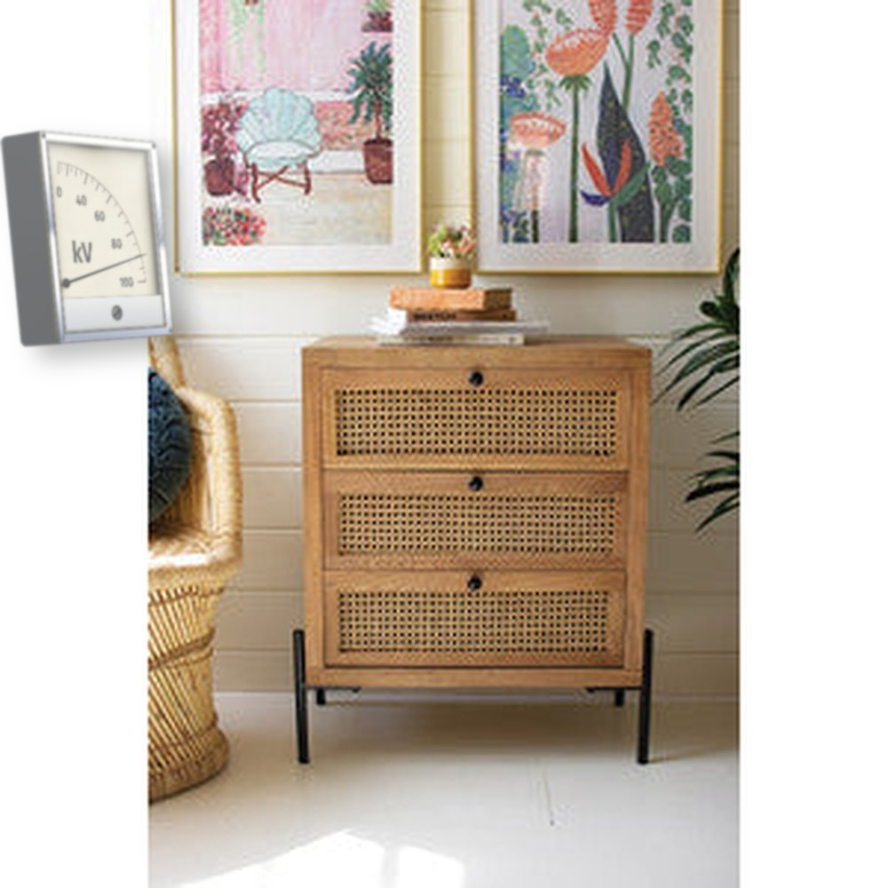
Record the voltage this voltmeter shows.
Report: 90 kV
